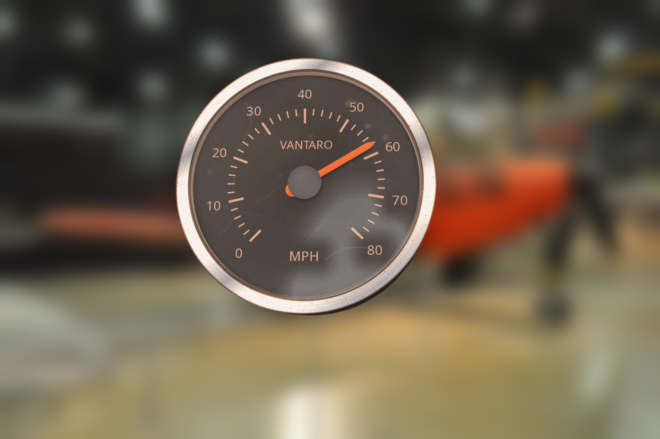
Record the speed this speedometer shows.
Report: 58 mph
